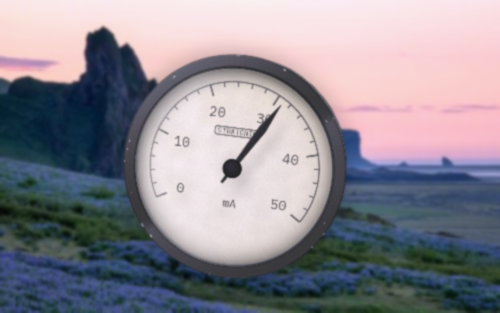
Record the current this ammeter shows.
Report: 31 mA
